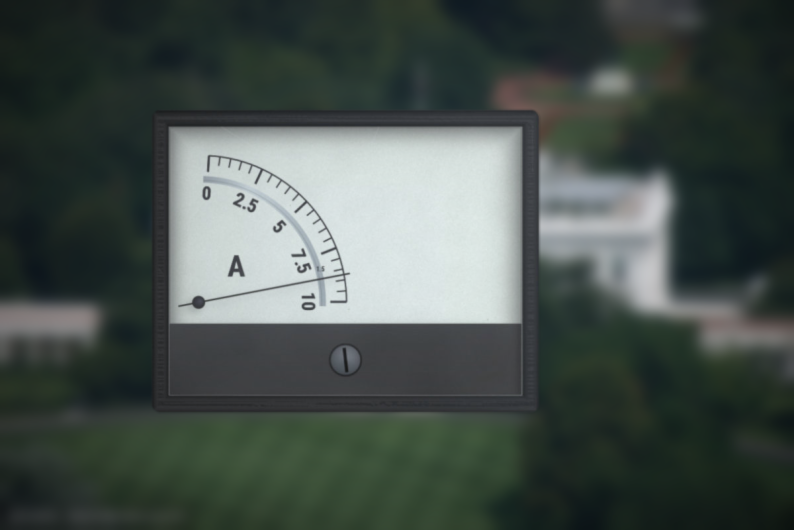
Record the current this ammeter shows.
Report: 8.75 A
